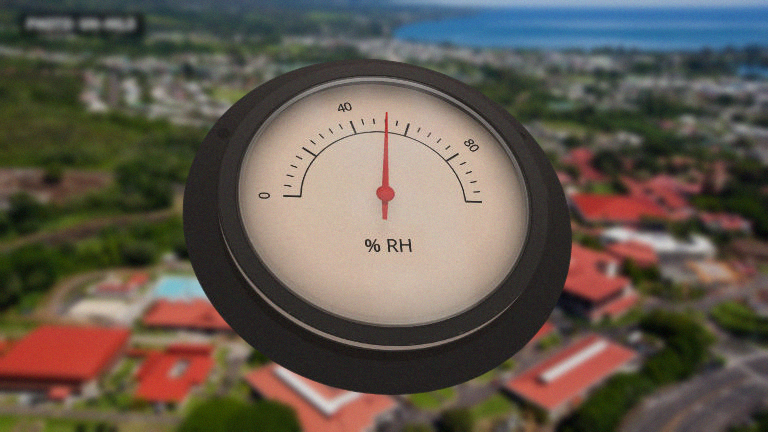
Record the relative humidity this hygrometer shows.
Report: 52 %
